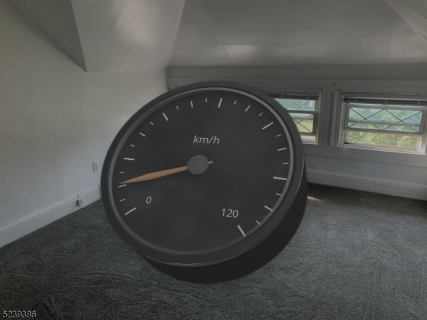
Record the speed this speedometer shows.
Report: 10 km/h
